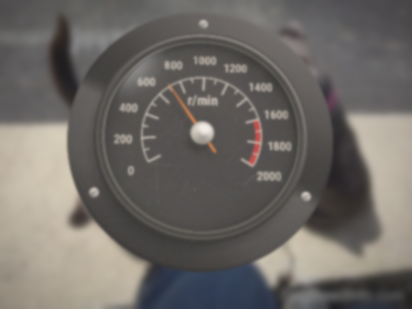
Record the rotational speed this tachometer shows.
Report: 700 rpm
